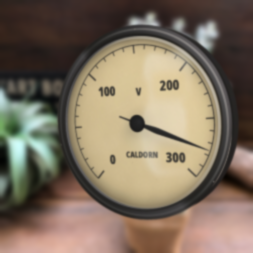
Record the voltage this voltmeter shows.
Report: 275 V
